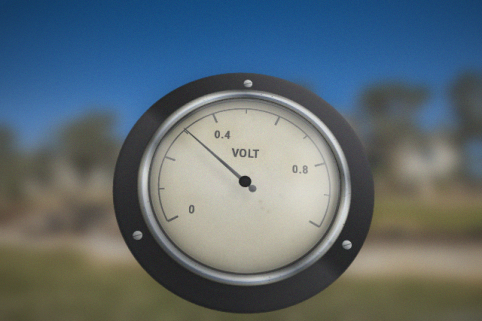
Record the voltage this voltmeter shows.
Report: 0.3 V
